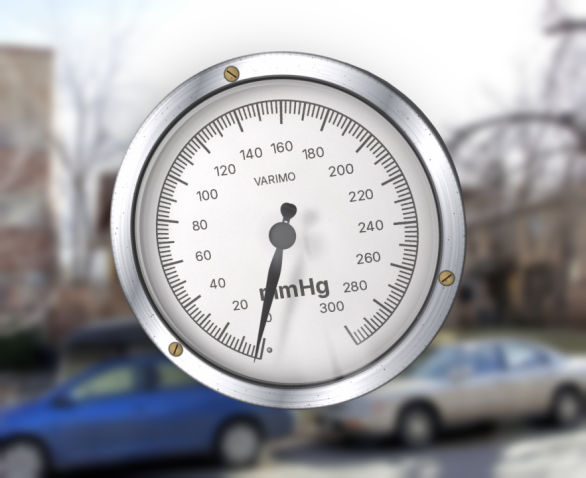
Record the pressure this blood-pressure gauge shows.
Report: 2 mmHg
